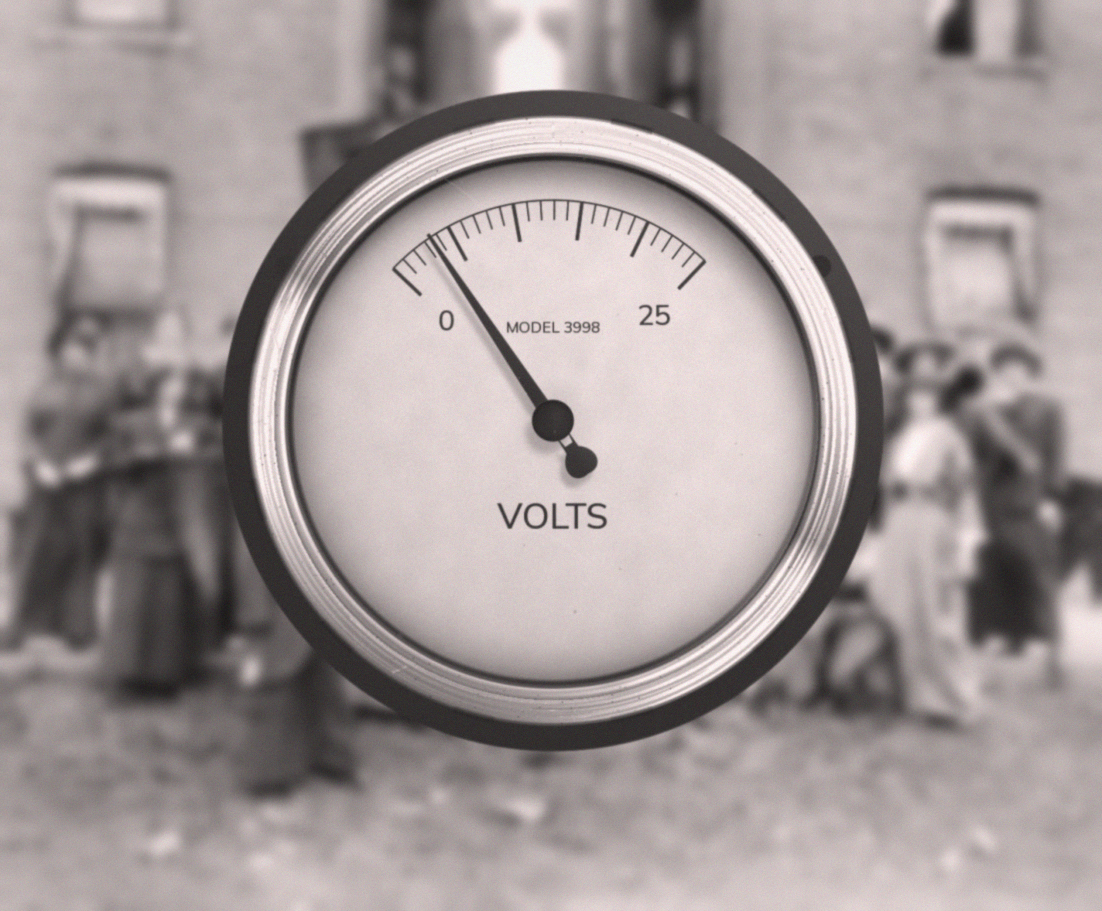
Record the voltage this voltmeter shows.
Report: 3.5 V
